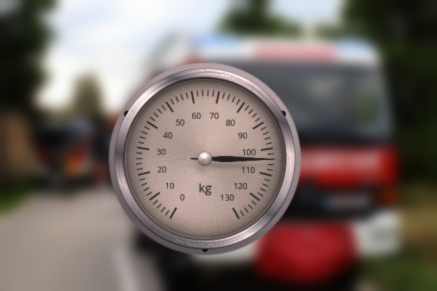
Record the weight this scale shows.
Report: 104 kg
